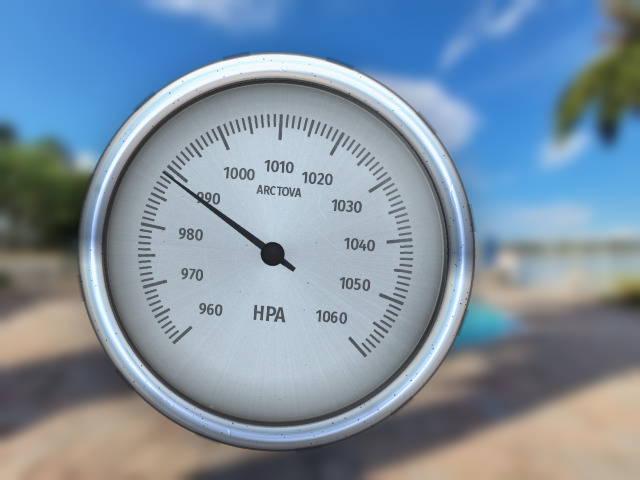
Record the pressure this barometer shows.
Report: 989 hPa
